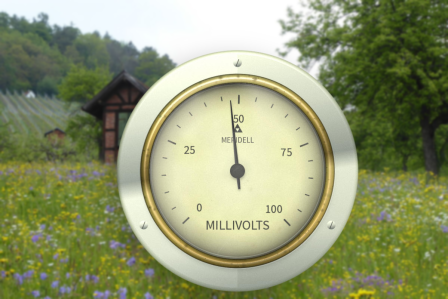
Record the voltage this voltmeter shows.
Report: 47.5 mV
